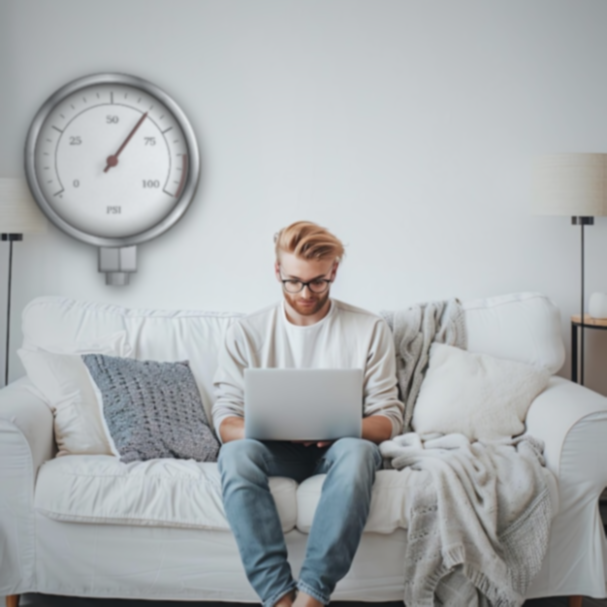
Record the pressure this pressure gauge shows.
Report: 65 psi
